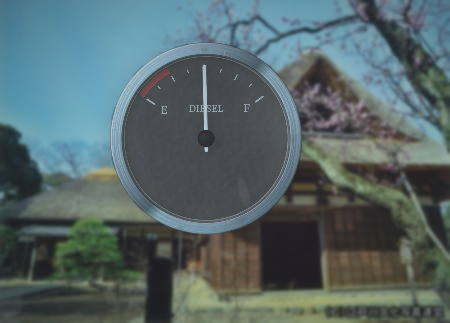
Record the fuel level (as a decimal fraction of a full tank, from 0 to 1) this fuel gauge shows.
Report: 0.5
